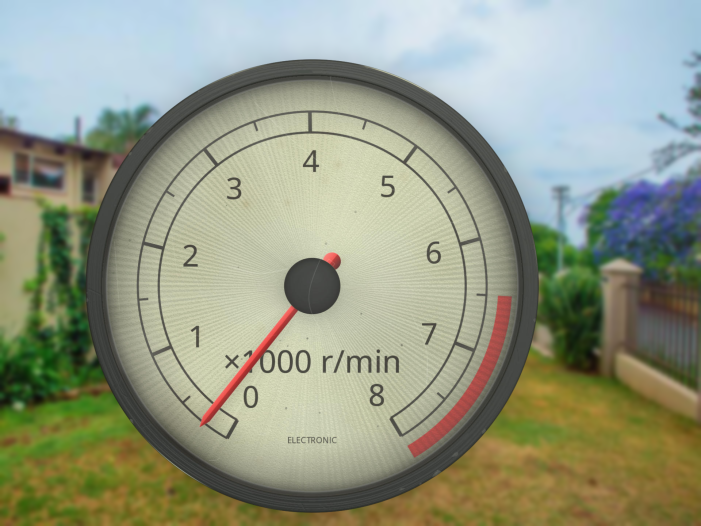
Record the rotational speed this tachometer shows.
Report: 250 rpm
